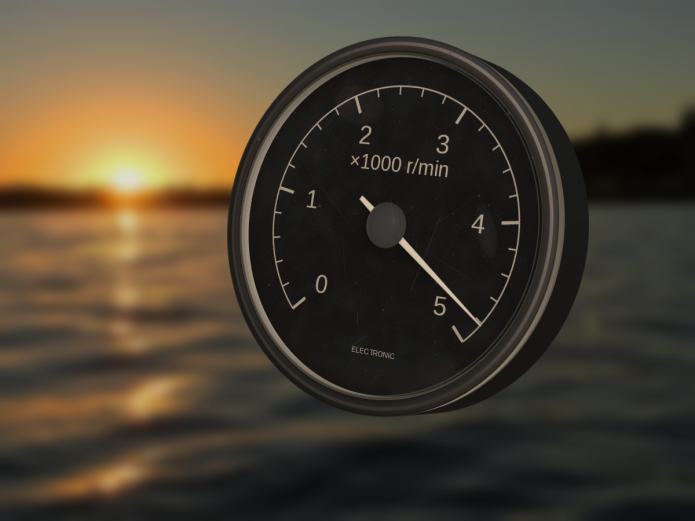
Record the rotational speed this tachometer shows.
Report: 4800 rpm
